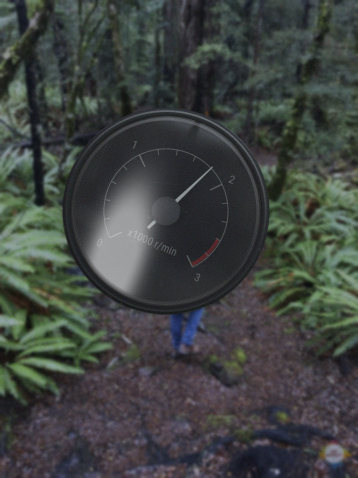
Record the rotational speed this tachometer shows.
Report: 1800 rpm
